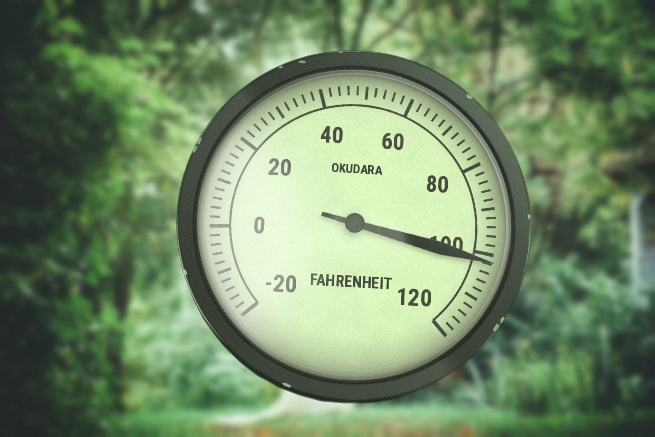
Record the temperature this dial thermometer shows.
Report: 102 °F
